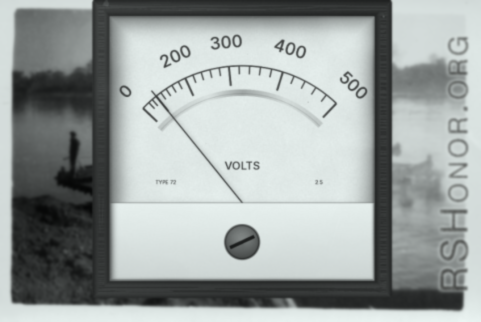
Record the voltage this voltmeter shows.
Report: 100 V
